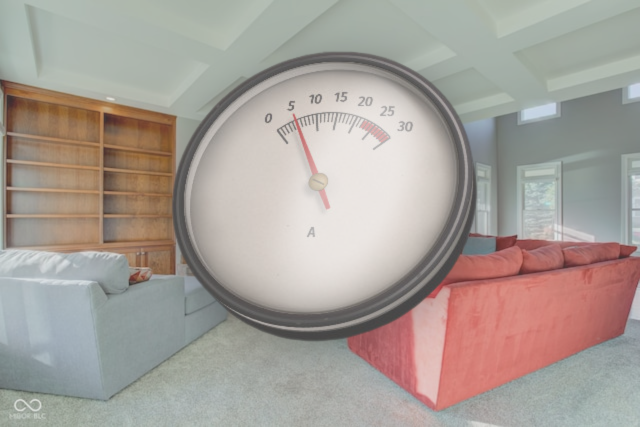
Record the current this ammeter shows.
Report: 5 A
